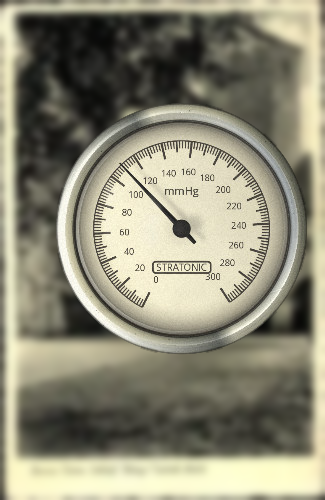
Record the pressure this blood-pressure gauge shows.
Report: 110 mmHg
